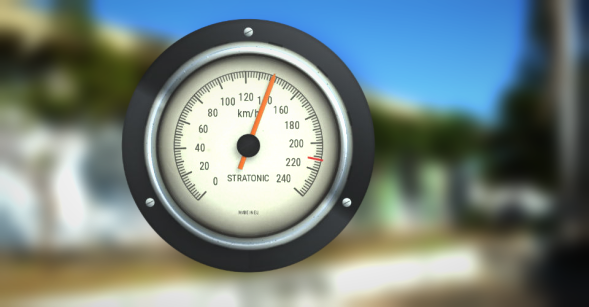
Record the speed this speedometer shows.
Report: 140 km/h
